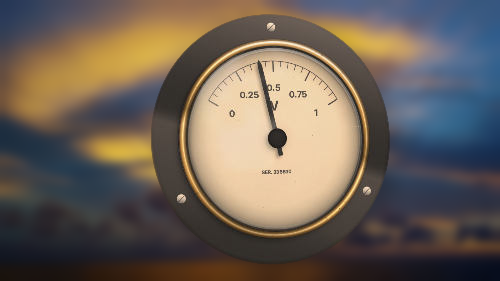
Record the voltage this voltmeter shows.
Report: 0.4 V
